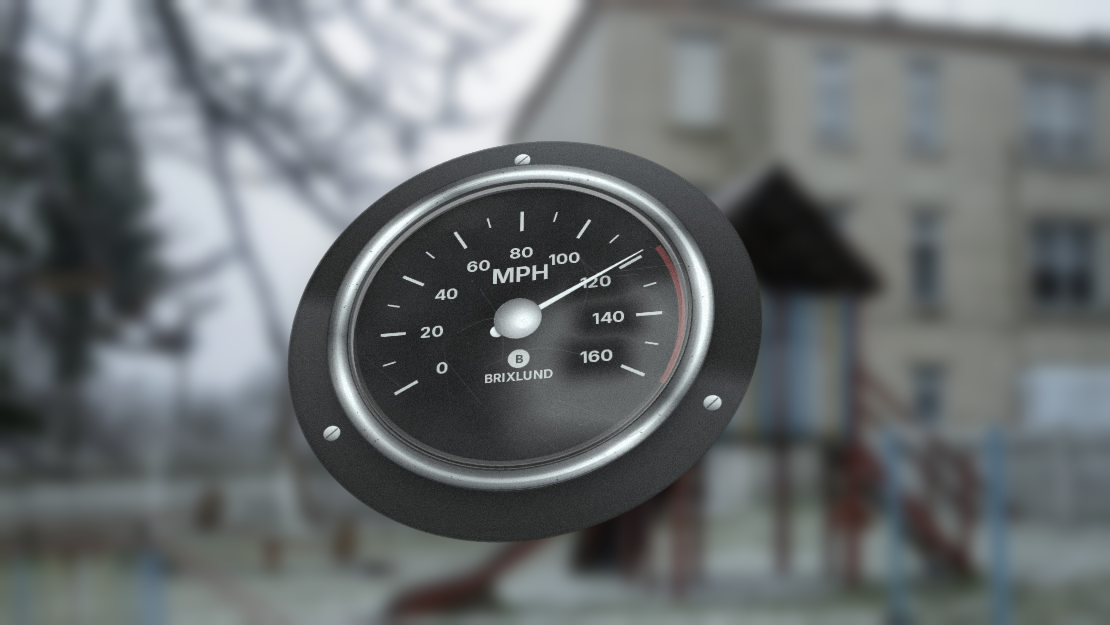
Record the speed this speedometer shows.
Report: 120 mph
